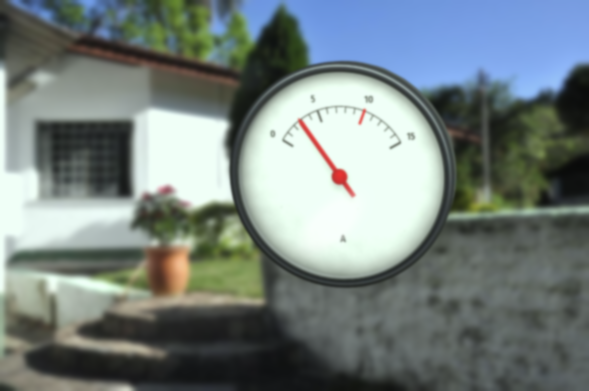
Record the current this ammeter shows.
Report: 3 A
